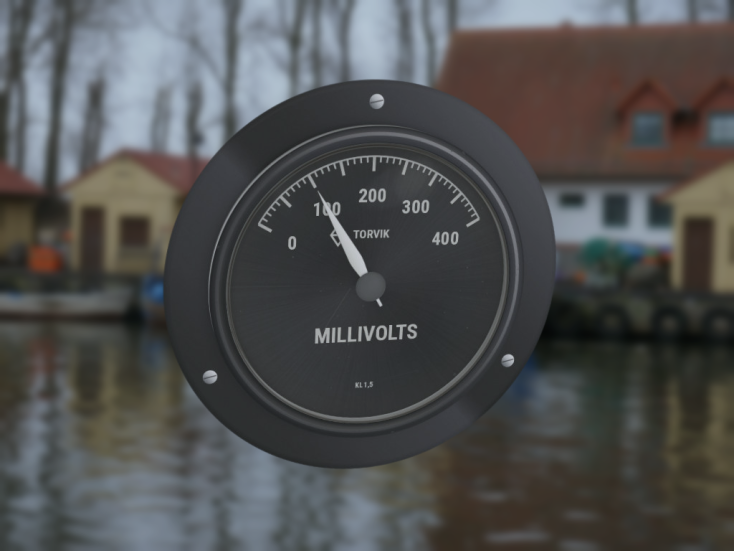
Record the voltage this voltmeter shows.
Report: 100 mV
